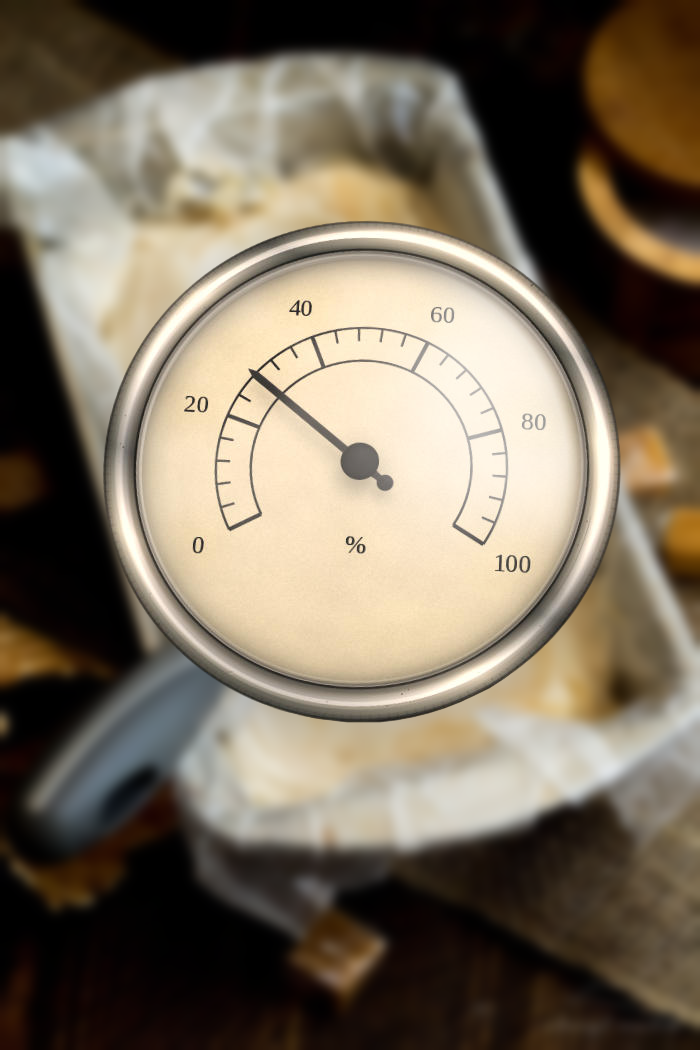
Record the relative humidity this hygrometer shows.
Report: 28 %
